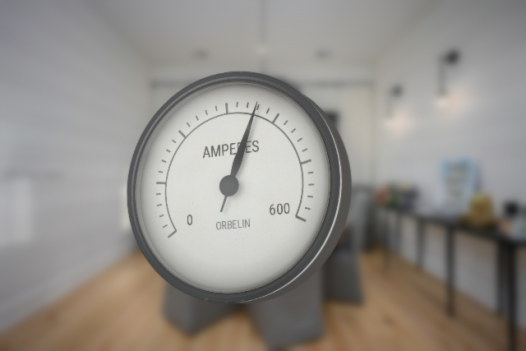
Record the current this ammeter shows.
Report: 360 A
